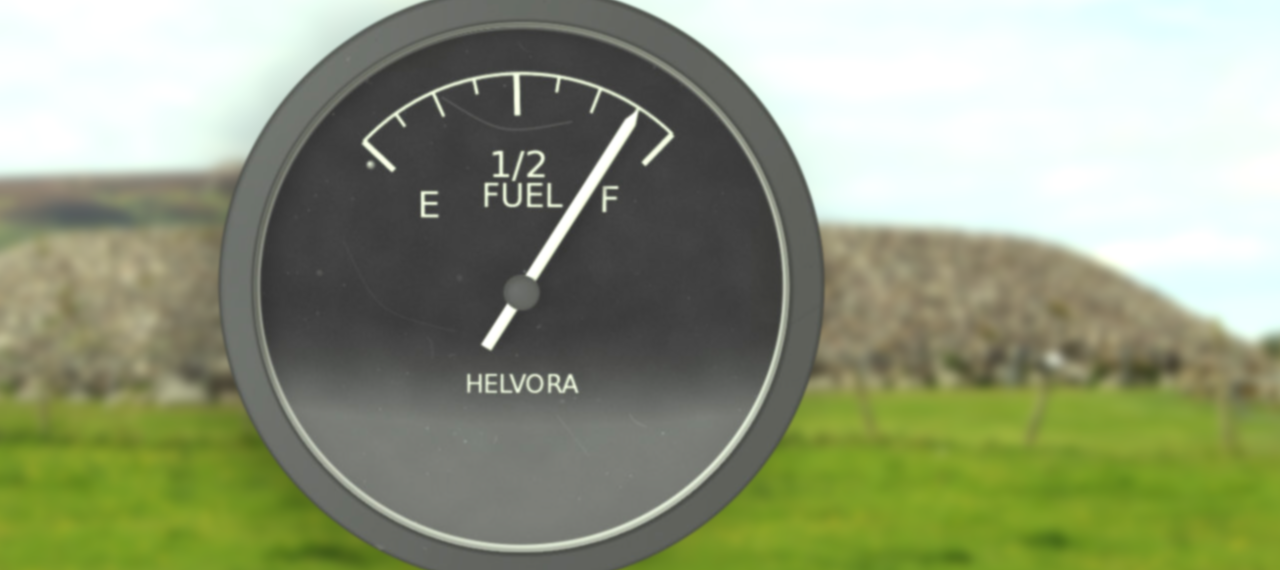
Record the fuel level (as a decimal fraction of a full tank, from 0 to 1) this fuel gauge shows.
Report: 0.875
